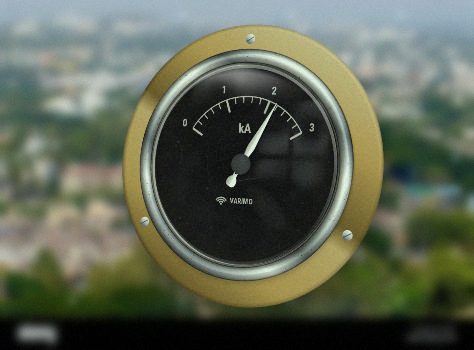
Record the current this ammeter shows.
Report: 2.2 kA
